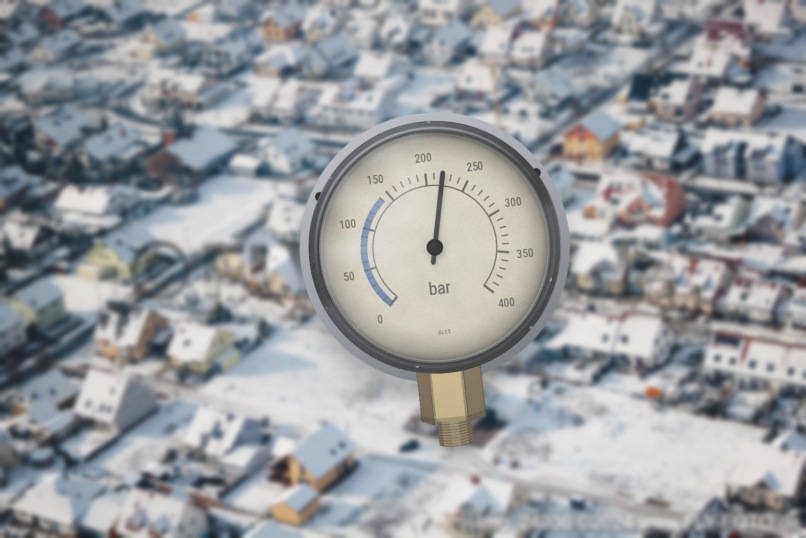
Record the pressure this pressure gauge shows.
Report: 220 bar
